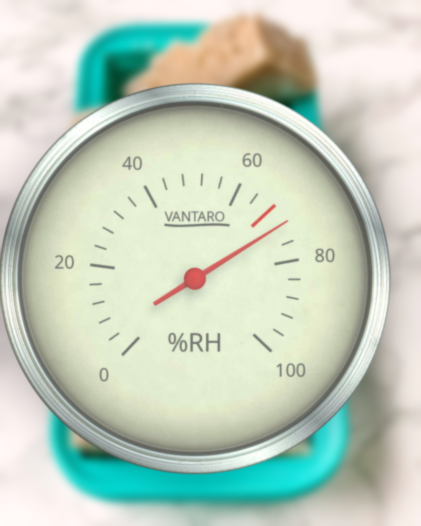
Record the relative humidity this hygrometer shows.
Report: 72 %
